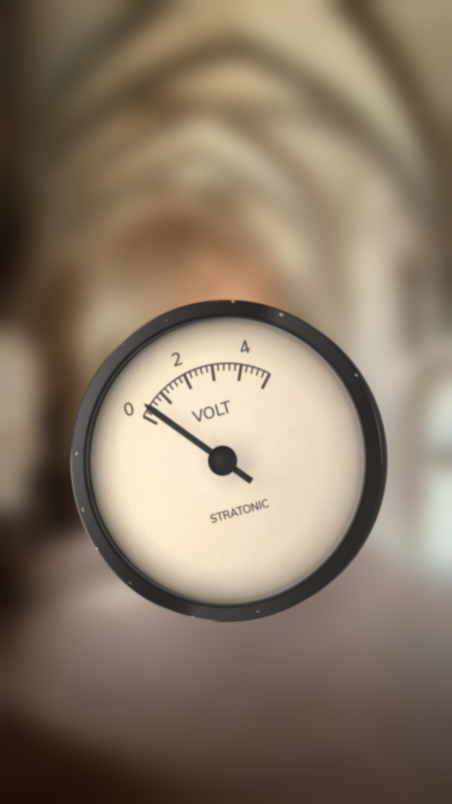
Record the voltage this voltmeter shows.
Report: 0.4 V
